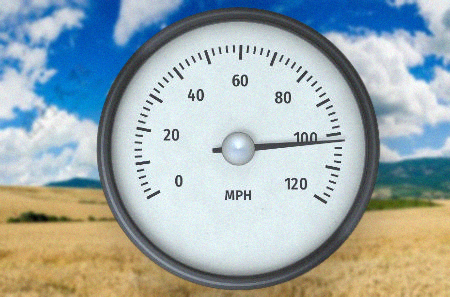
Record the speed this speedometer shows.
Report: 102 mph
